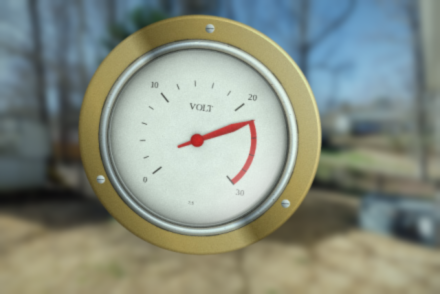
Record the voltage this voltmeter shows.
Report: 22 V
